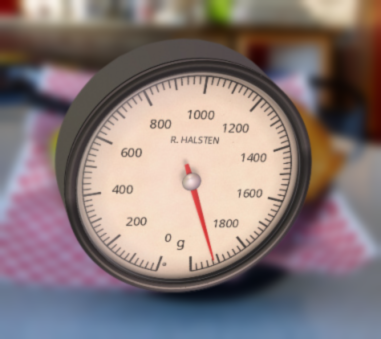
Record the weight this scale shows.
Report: 1920 g
